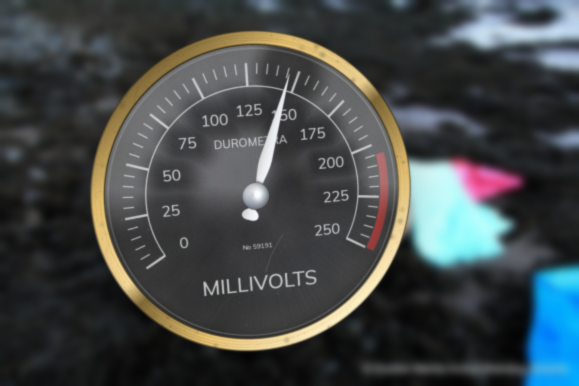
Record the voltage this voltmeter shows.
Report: 145 mV
